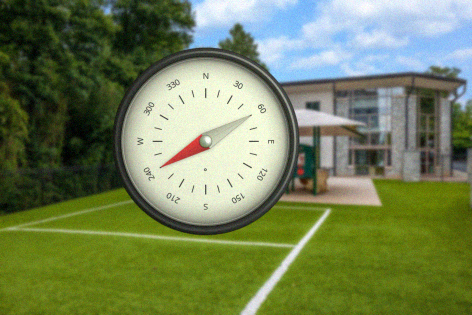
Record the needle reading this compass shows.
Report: 240 °
